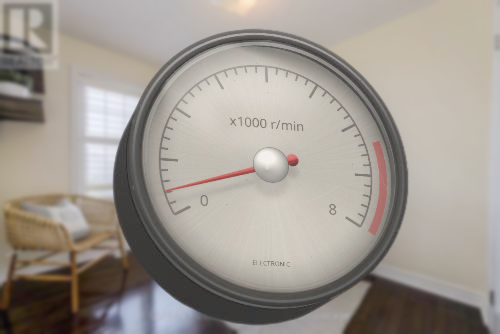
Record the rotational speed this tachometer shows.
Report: 400 rpm
